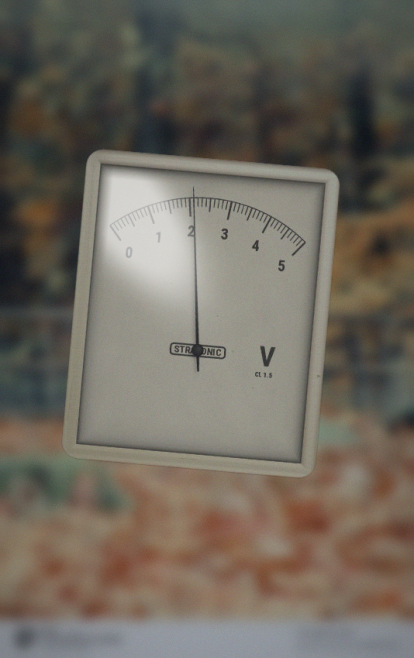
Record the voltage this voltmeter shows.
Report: 2.1 V
